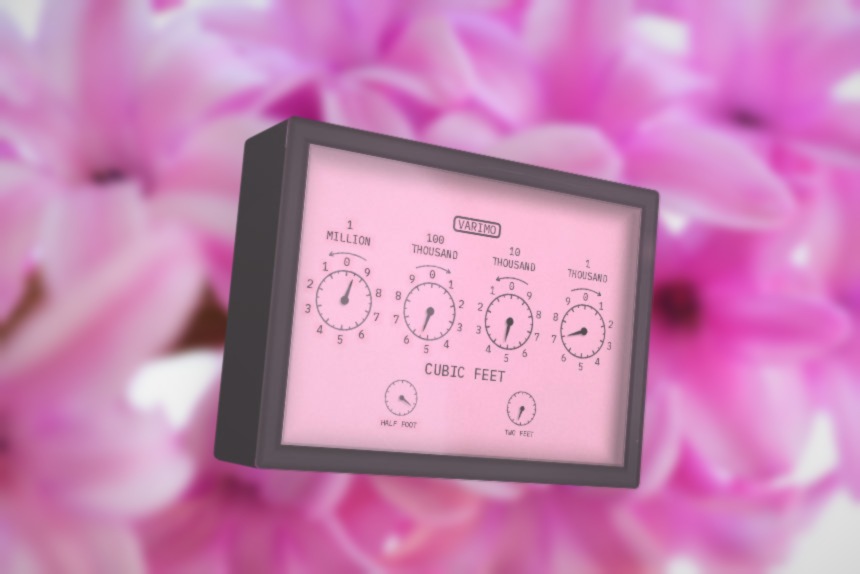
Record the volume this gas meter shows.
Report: 954700 ft³
